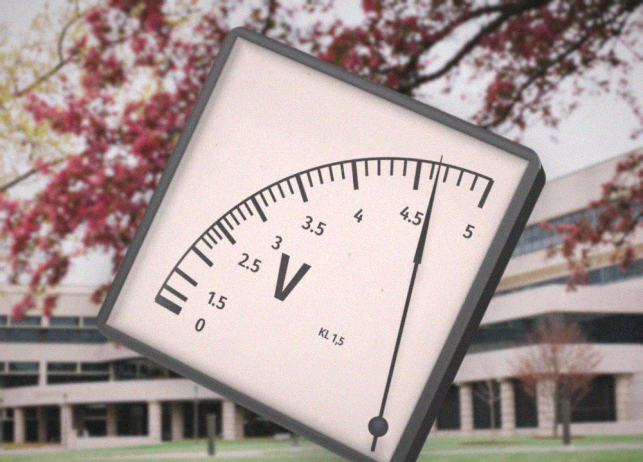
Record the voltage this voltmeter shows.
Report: 4.65 V
